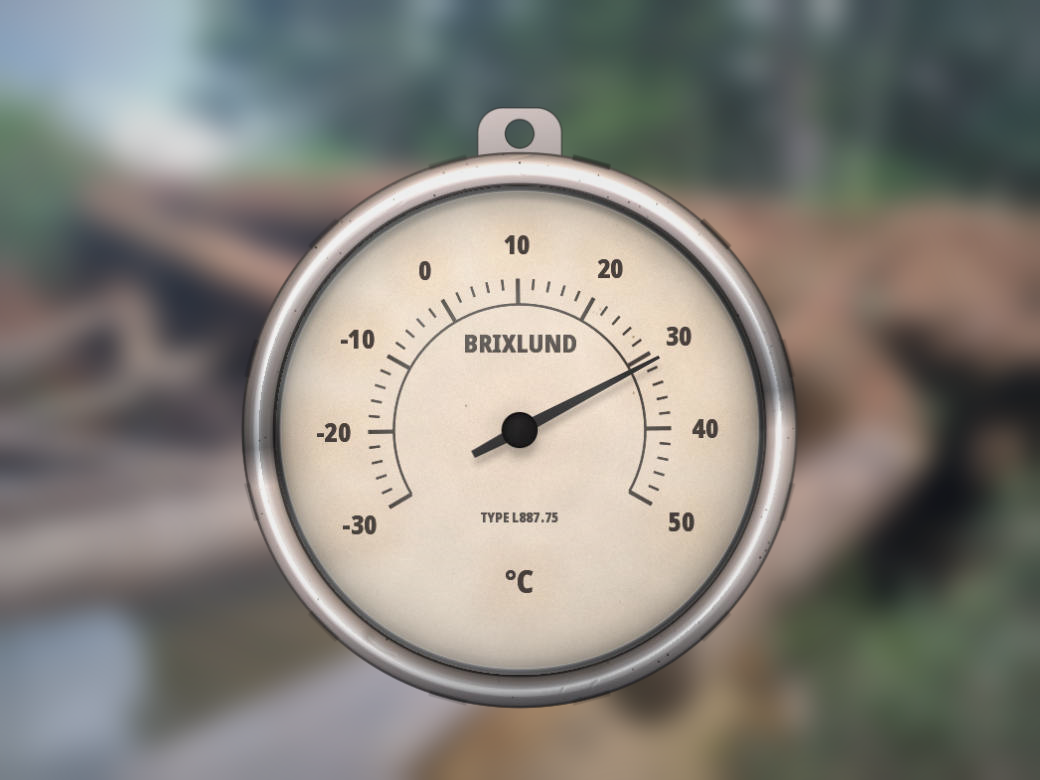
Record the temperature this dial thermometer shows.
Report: 31 °C
